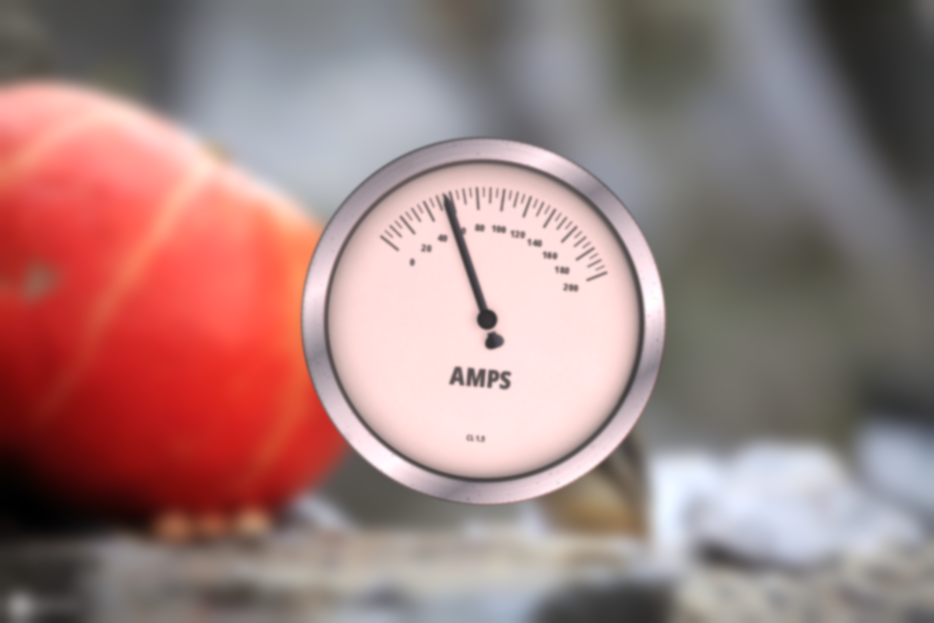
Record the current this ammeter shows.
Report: 55 A
